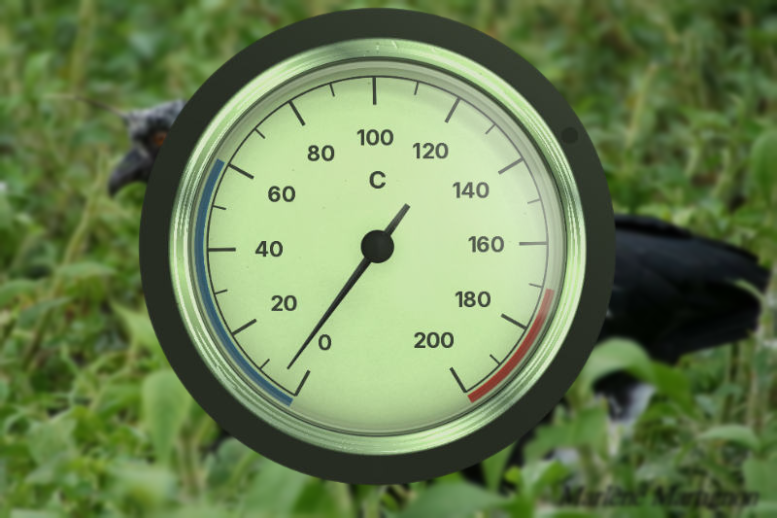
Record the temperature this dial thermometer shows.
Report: 5 °C
